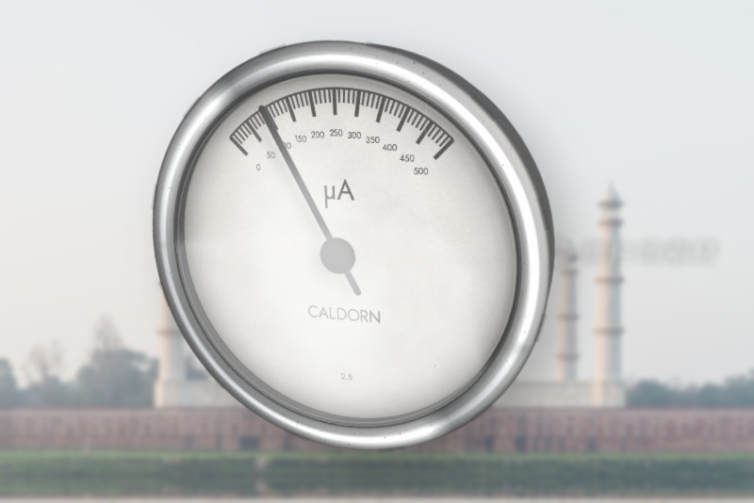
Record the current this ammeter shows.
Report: 100 µA
